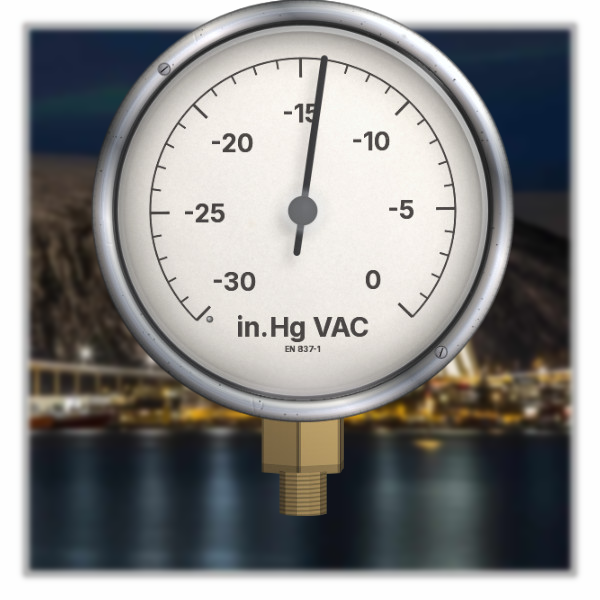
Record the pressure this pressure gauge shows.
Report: -14 inHg
